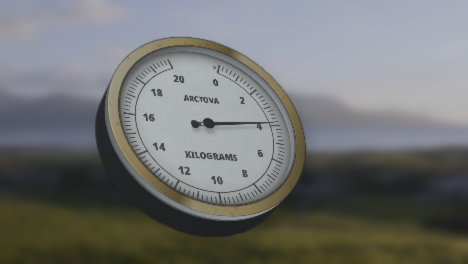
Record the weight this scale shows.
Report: 4 kg
